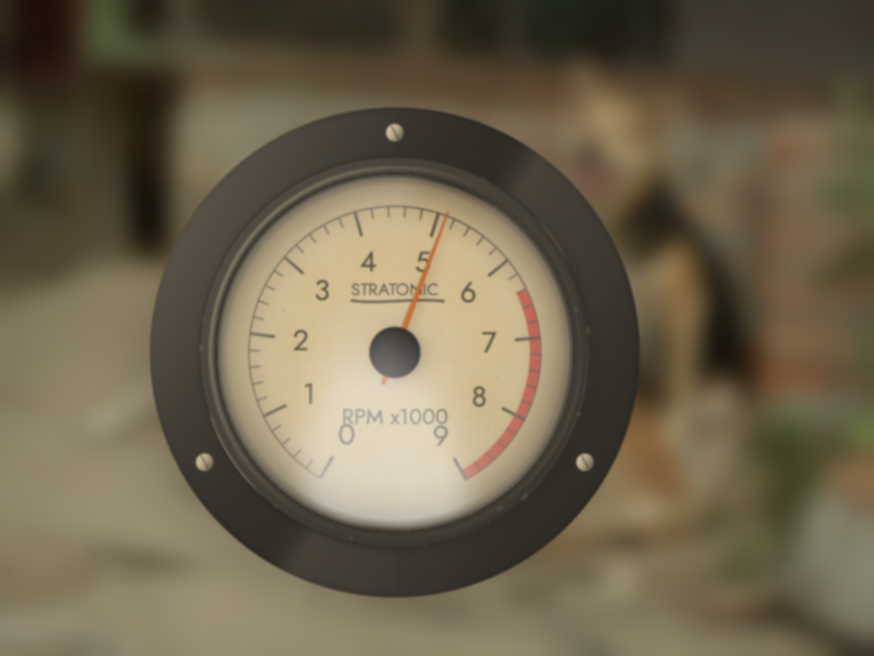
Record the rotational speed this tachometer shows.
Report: 5100 rpm
